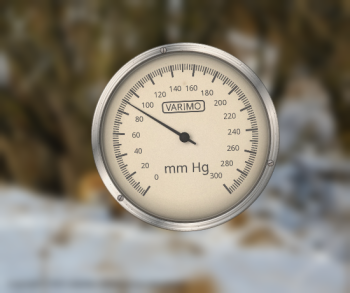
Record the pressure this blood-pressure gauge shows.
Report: 90 mmHg
